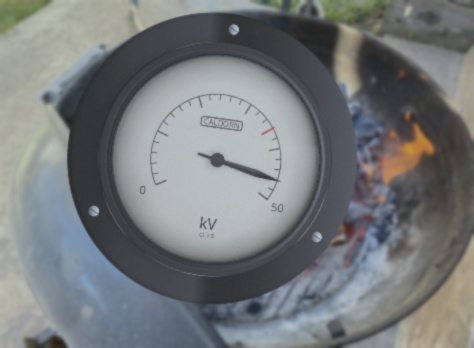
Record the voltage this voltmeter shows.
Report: 46 kV
